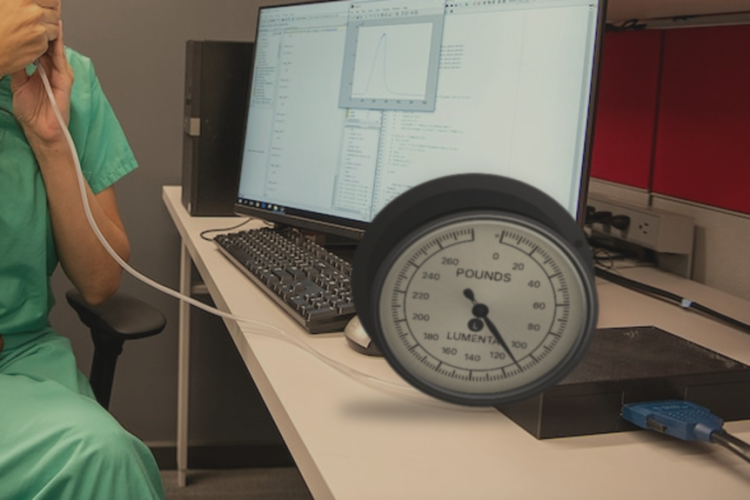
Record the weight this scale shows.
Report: 110 lb
